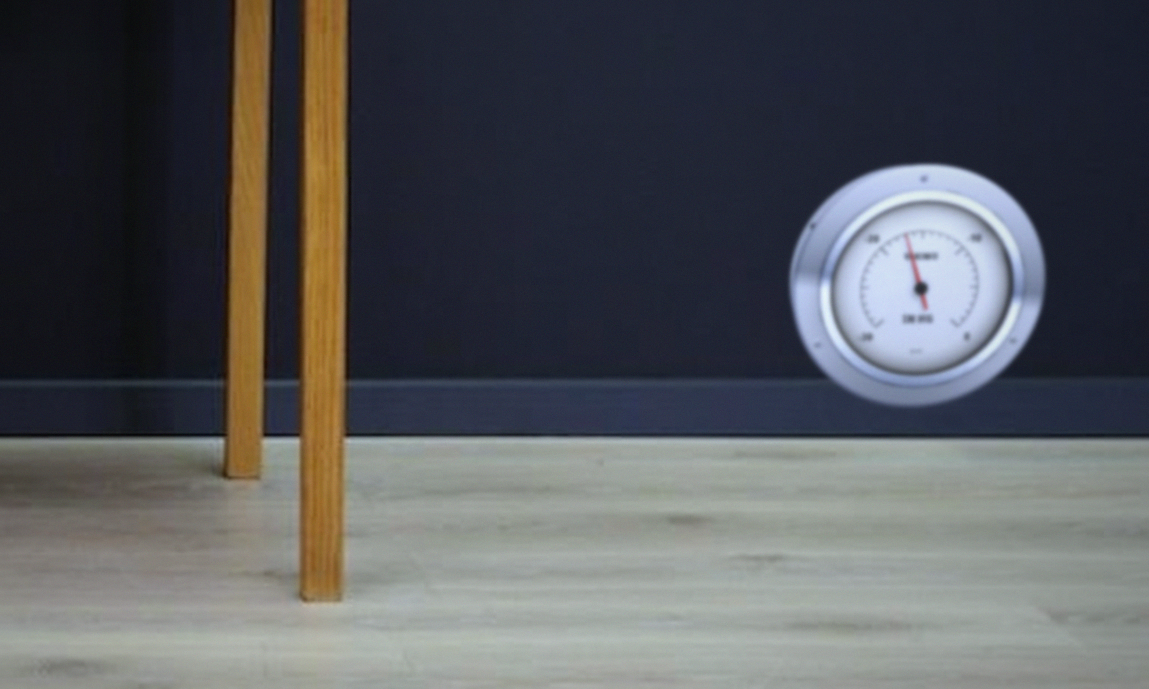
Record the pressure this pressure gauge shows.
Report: -17 inHg
